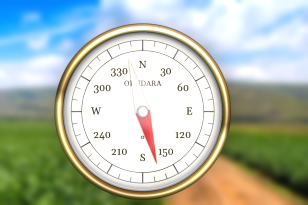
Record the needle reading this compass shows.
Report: 165 °
